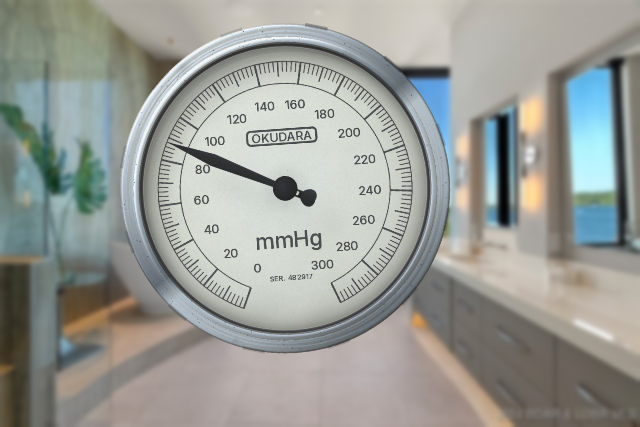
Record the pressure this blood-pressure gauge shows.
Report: 88 mmHg
